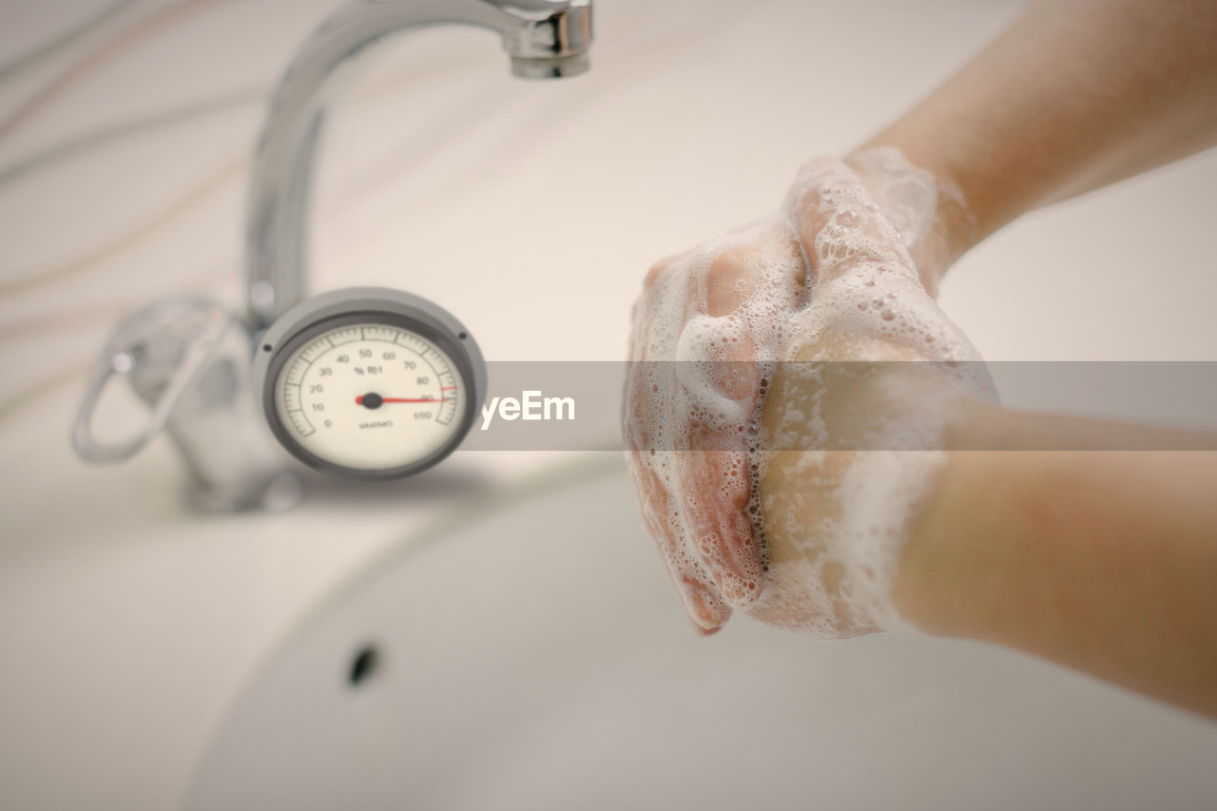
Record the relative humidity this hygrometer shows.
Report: 90 %
